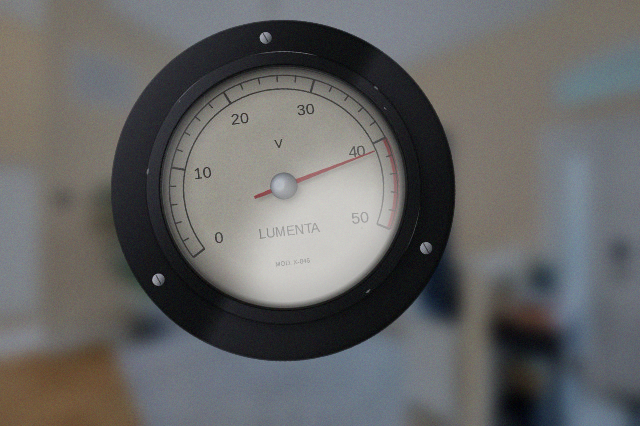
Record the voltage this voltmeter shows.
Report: 41 V
